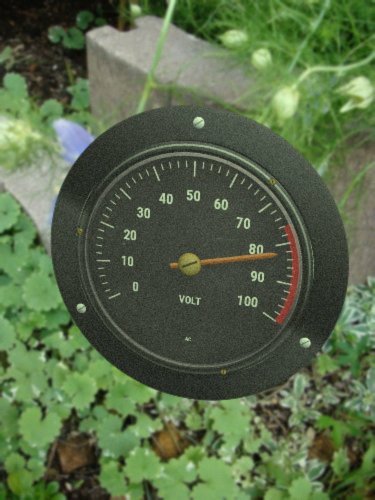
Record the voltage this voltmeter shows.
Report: 82 V
